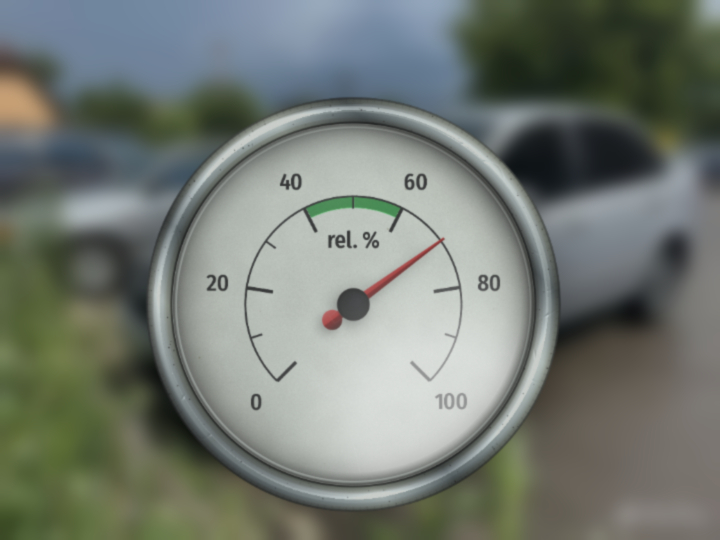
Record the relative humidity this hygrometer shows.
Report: 70 %
